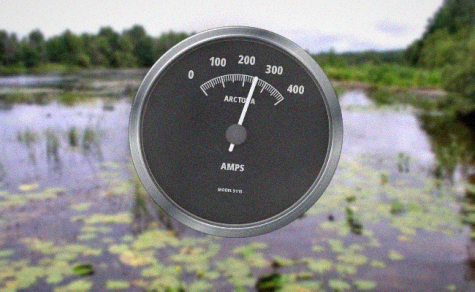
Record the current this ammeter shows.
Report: 250 A
